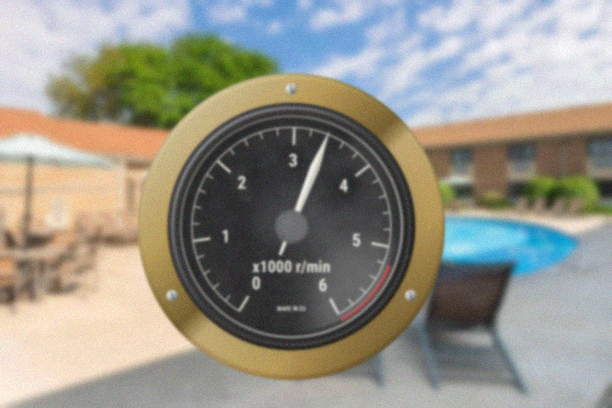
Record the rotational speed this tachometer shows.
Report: 3400 rpm
